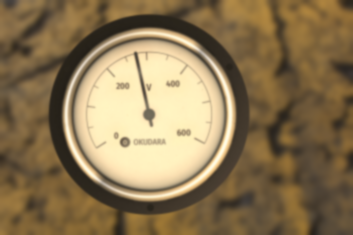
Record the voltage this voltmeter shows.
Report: 275 V
